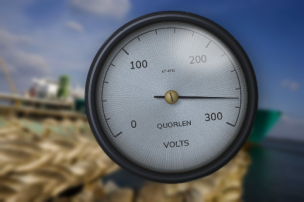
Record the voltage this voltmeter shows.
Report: 270 V
